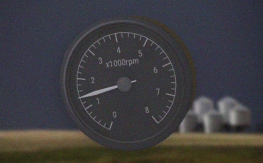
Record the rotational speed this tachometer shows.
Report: 1400 rpm
